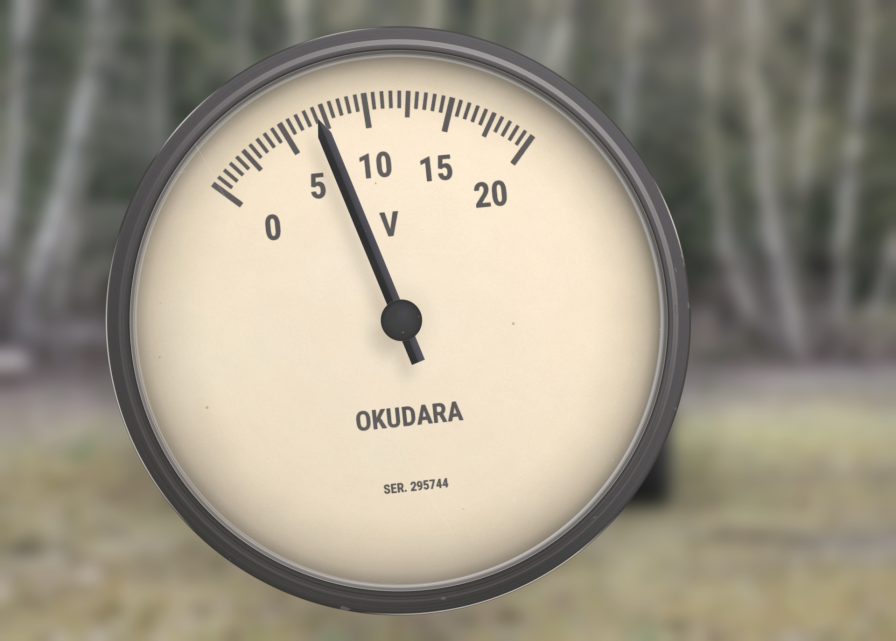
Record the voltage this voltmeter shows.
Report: 7 V
